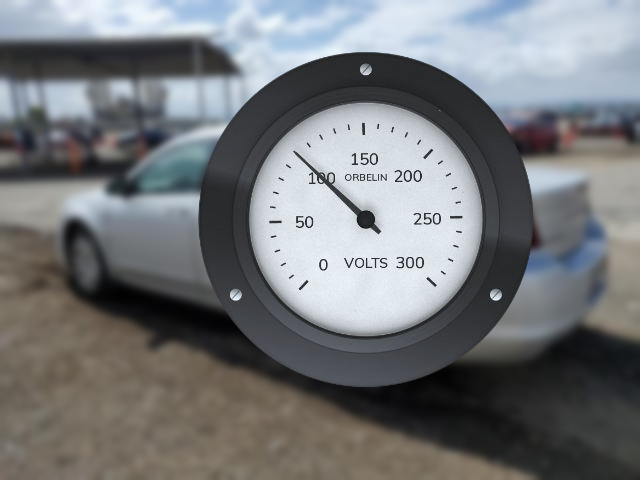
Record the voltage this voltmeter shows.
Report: 100 V
